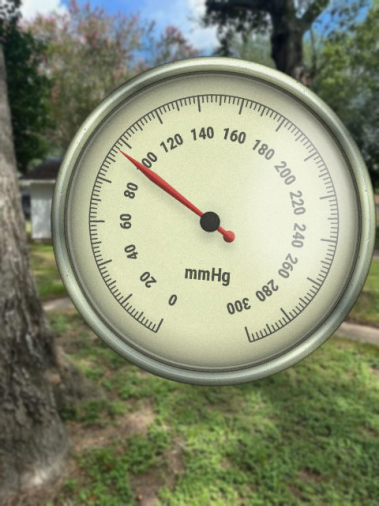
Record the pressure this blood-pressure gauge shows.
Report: 96 mmHg
